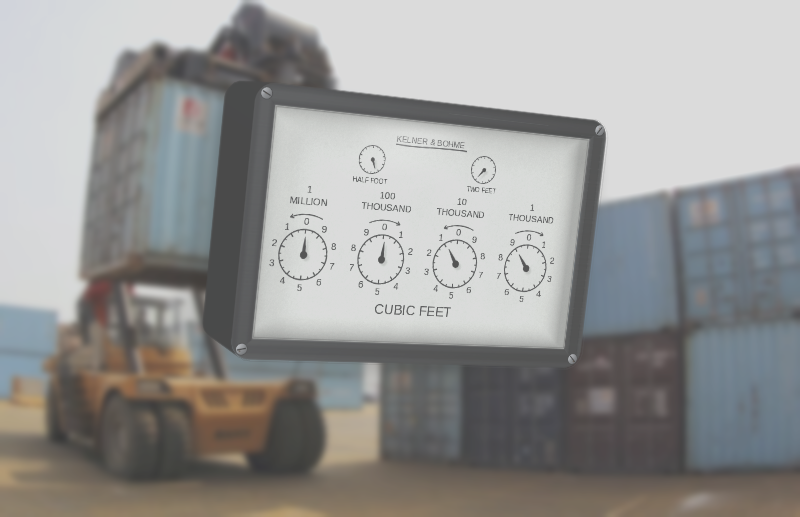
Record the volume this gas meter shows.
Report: 900 ft³
